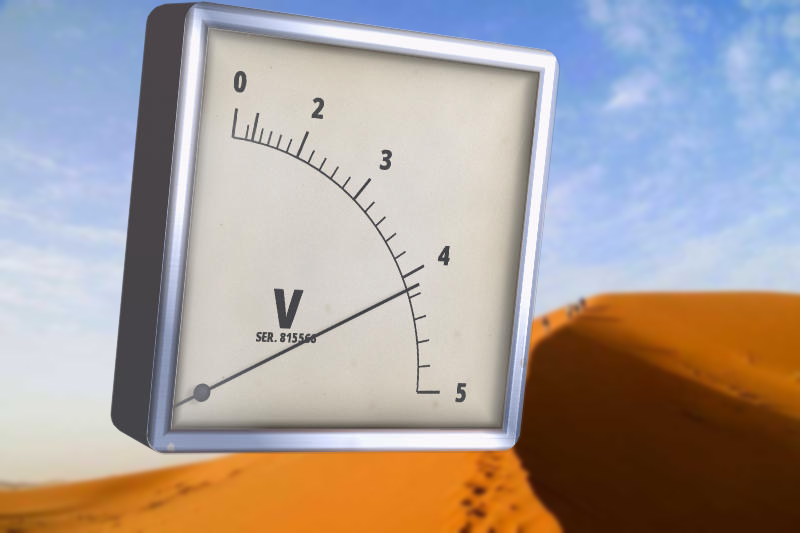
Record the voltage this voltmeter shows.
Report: 4.1 V
